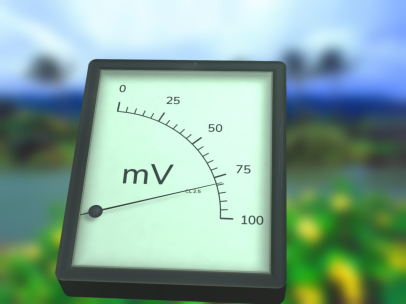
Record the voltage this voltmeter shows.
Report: 80 mV
